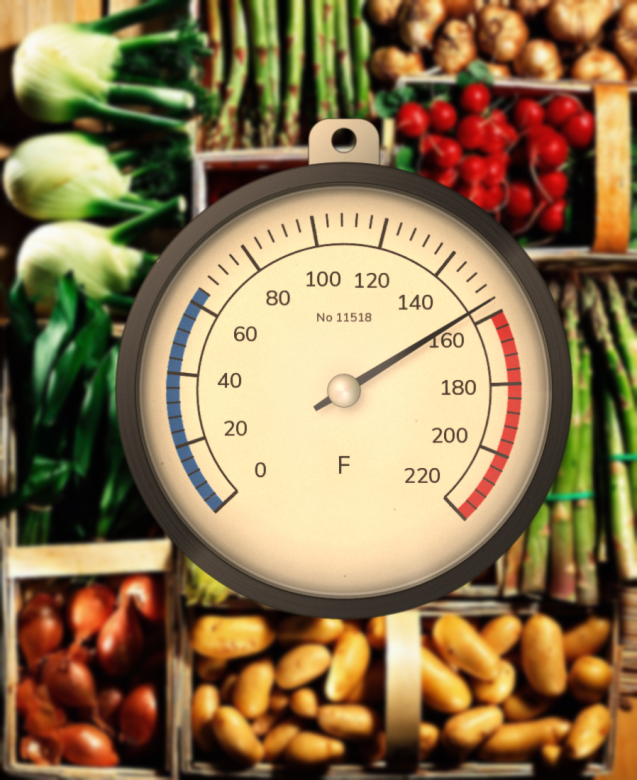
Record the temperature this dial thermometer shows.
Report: 156 °F
